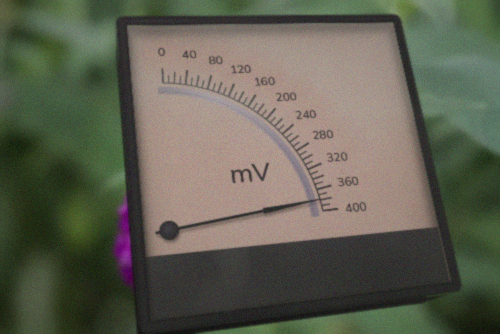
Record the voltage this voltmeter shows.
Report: 380 mV
